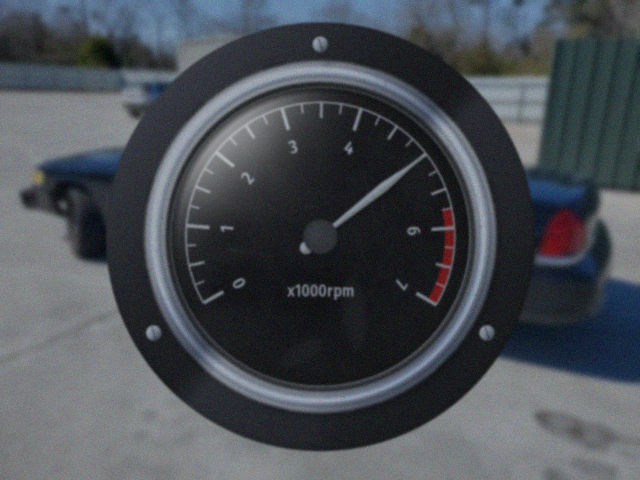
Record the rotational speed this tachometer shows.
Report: 5000 rpm
